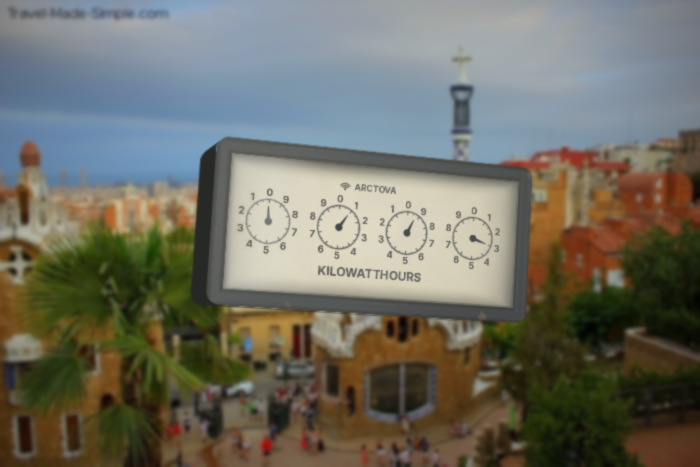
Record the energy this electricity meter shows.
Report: 93 kWh
